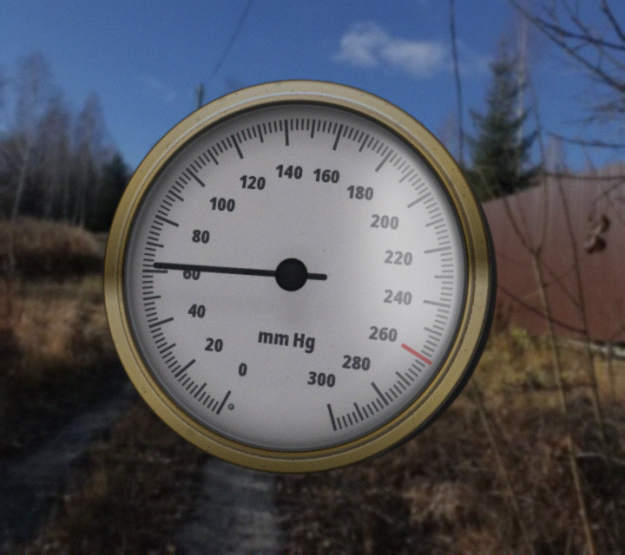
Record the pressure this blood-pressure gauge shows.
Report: 62 mmHg
